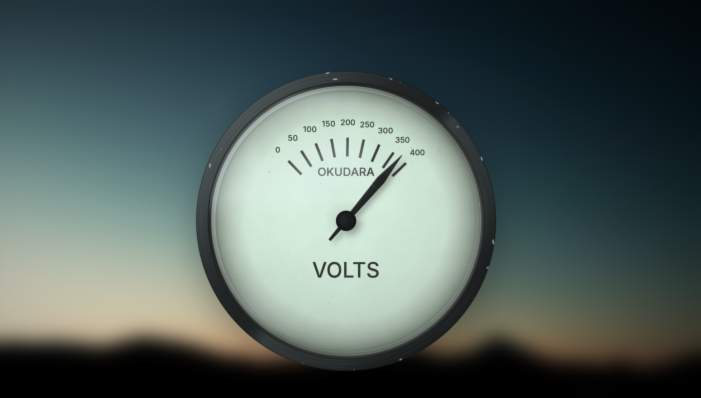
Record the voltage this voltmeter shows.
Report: 375 V
